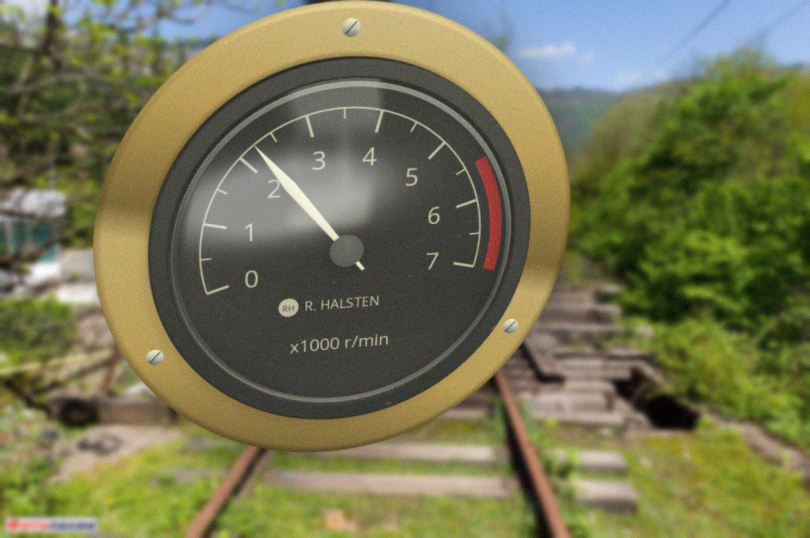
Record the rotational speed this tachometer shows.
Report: 2250 rpm
